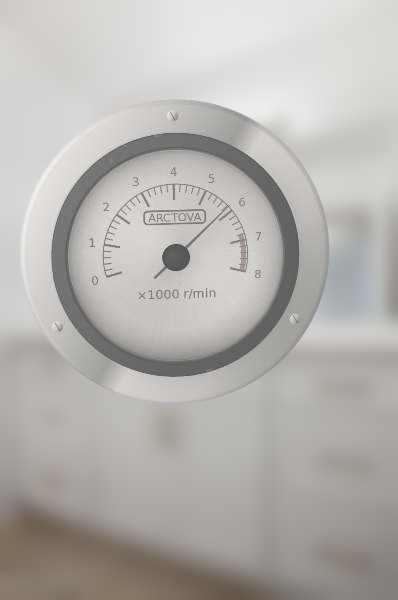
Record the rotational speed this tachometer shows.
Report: 5800 rpm
